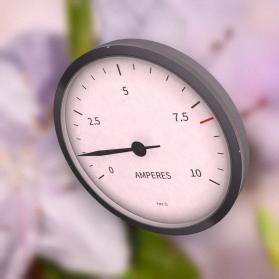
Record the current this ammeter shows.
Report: 1 A
